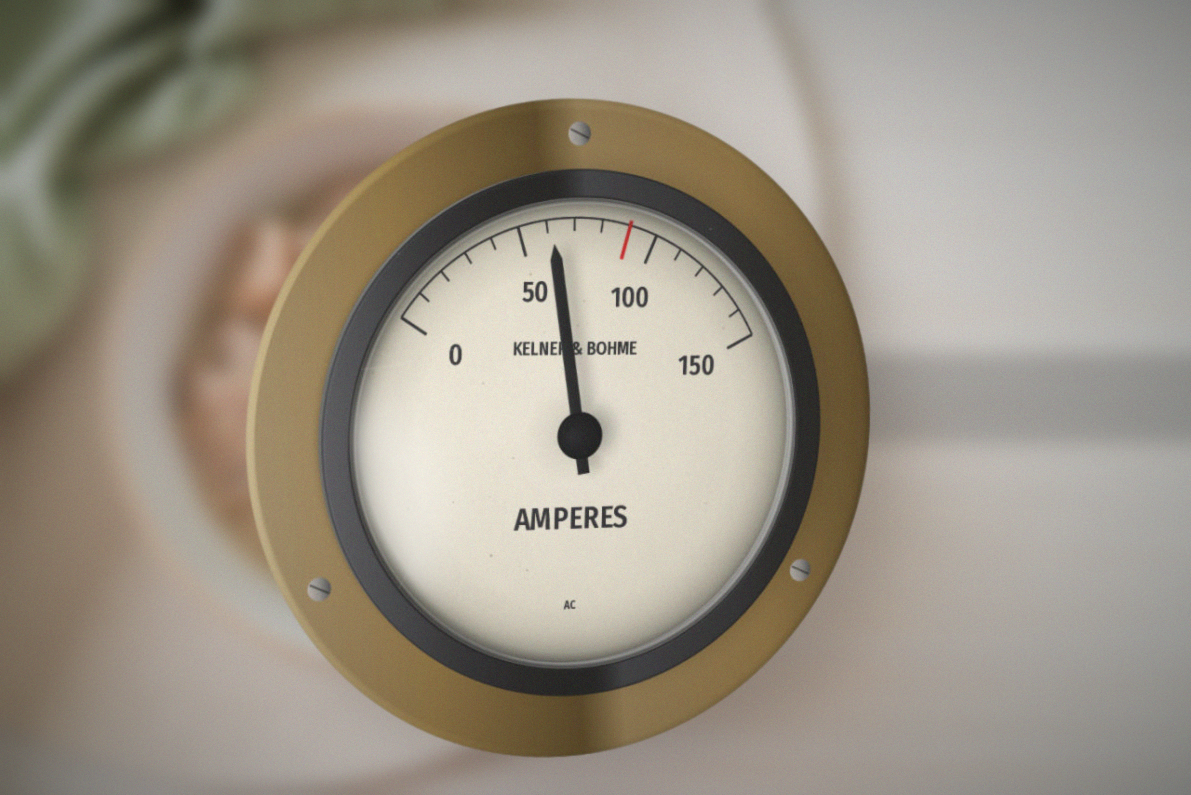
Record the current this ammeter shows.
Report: 60 A
